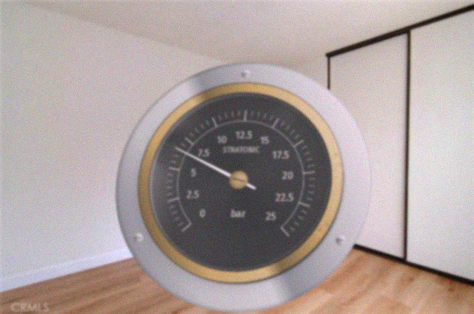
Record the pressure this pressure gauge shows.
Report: 6.5 bar
